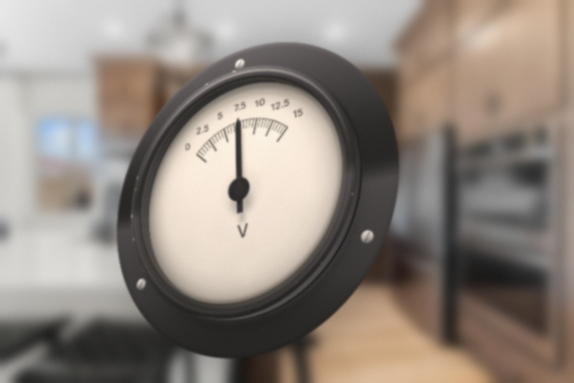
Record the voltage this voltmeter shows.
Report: 7.5 V
